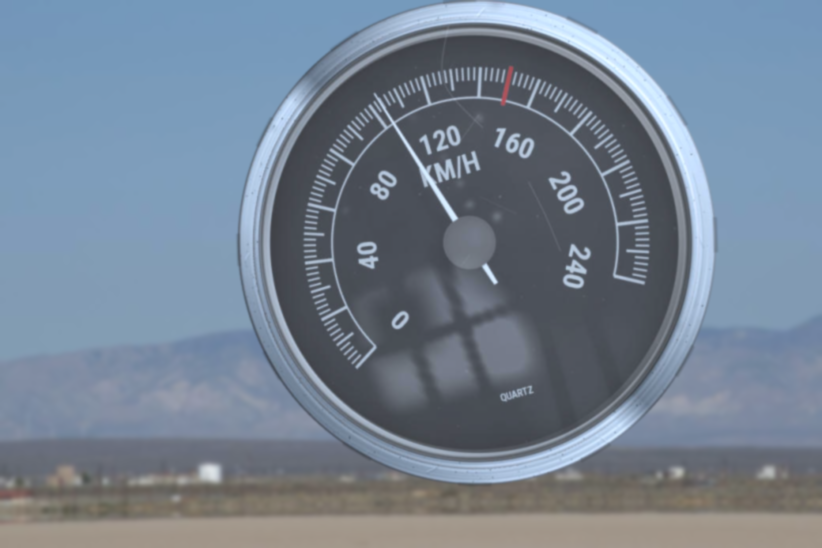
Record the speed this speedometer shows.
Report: 104 km/h
